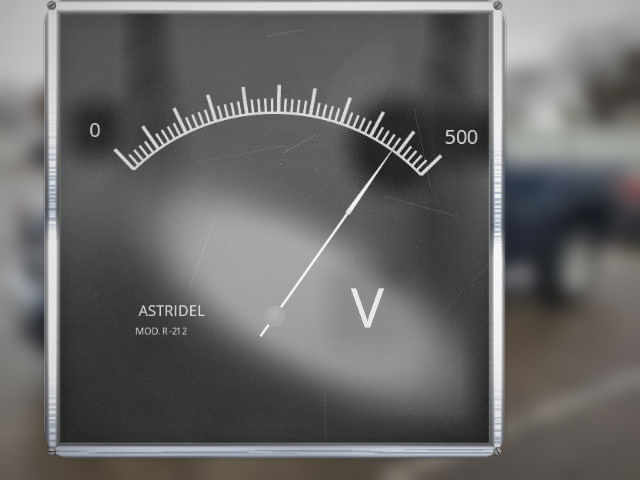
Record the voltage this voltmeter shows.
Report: 440 V
